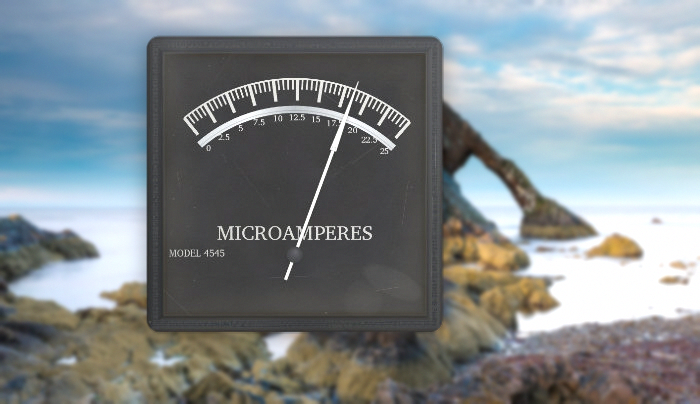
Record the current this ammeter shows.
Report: 18.5 µA
